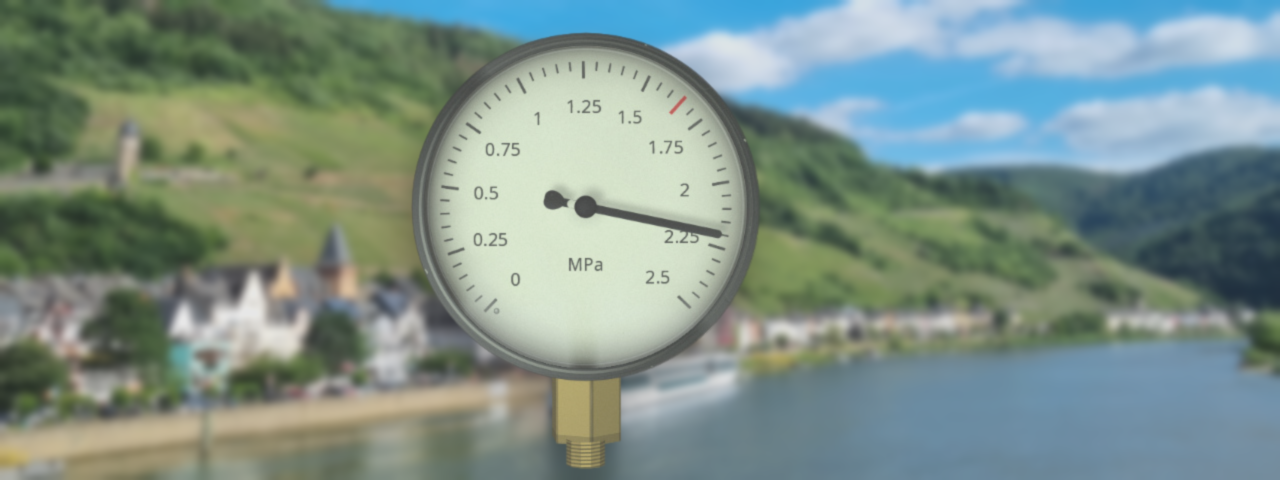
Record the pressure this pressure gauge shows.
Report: 2.2 MPa
